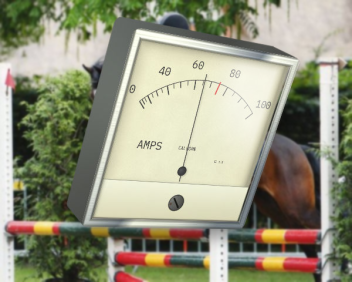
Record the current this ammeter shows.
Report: 65 A
